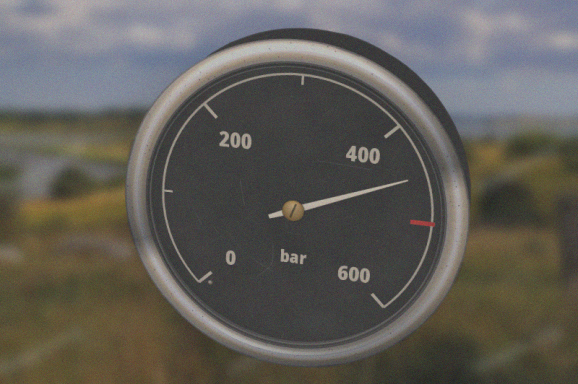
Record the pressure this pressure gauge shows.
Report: 450 bar
